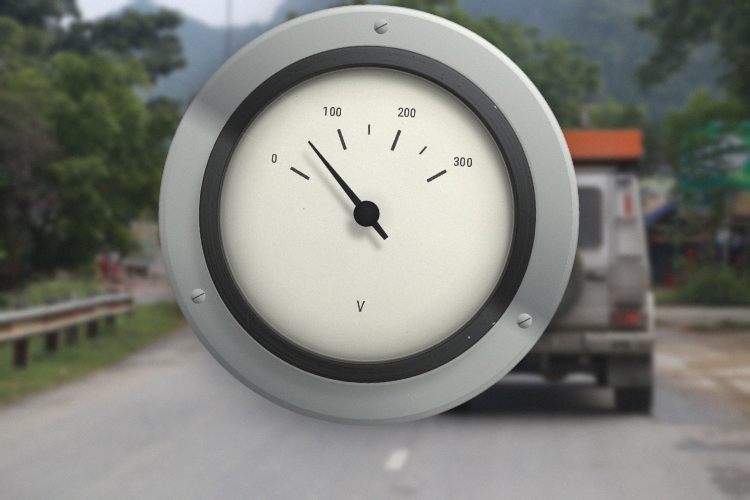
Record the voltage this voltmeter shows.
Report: 50 V
